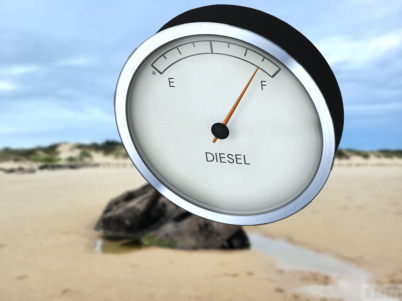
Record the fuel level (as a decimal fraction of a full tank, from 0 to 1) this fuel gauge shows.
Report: 0.875
